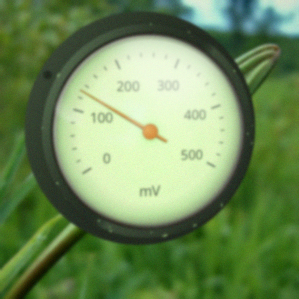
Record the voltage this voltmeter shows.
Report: 130 mV
